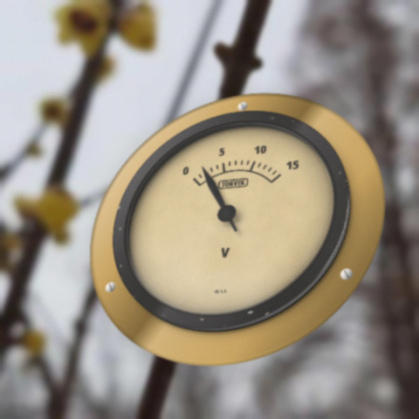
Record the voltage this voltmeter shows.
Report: 2 V
